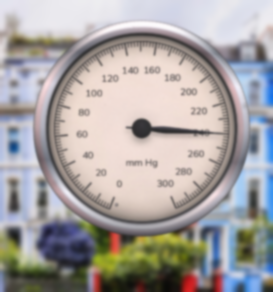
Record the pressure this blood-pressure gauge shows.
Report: 240 mmHg
